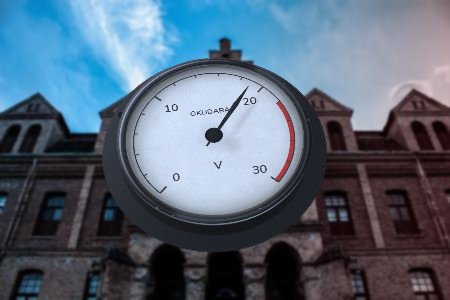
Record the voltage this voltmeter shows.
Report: 19 V
